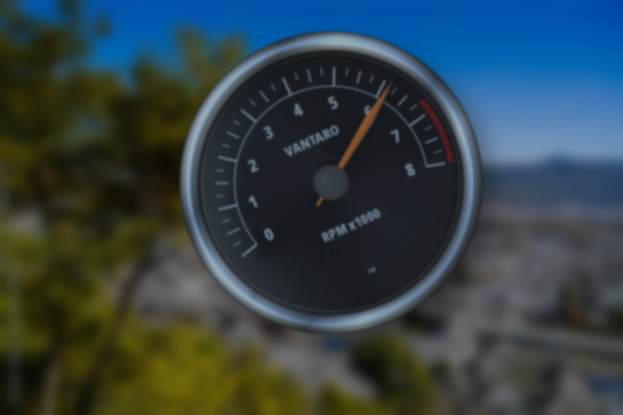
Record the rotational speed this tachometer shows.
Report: 6125 rpm
